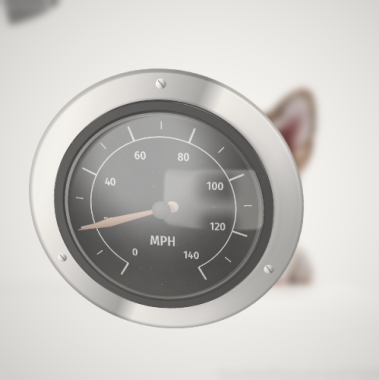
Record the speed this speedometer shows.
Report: 20 mph
